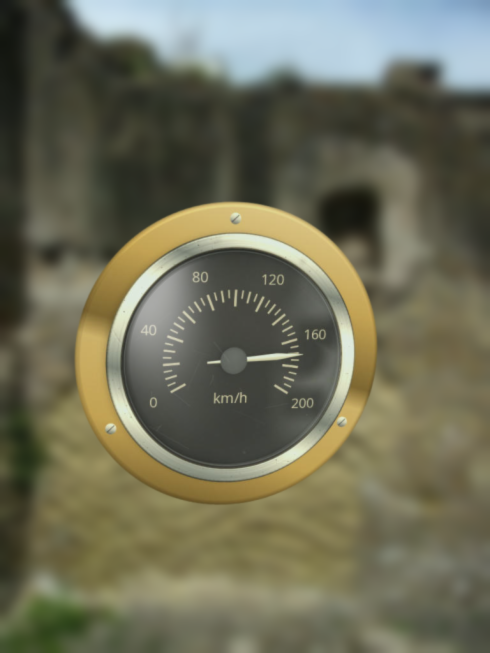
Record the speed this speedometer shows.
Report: 170 km/h
